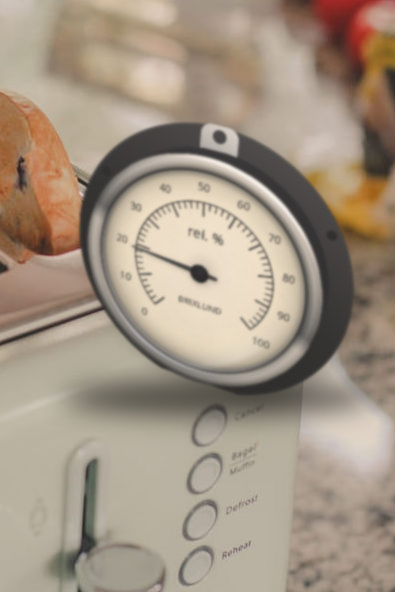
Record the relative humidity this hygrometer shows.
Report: 20 %
